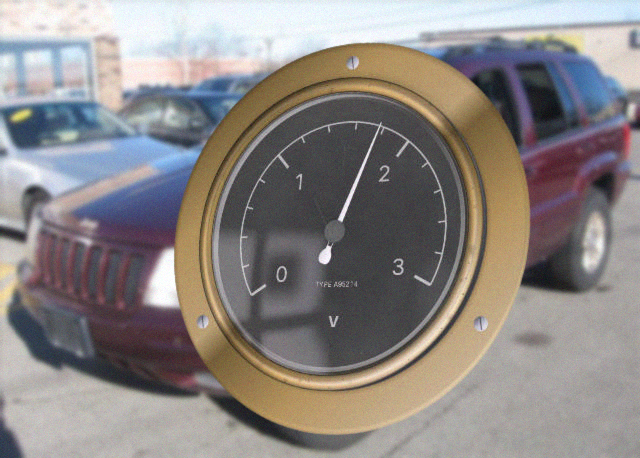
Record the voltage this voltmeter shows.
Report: 1.8 V
